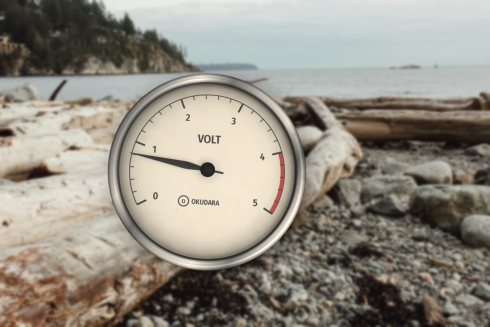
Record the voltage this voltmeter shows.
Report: 0.8 V
